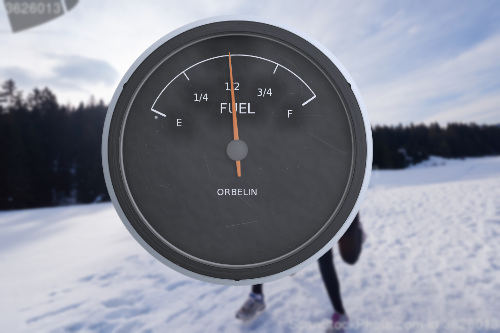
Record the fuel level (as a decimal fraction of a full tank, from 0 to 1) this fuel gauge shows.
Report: 0.5
